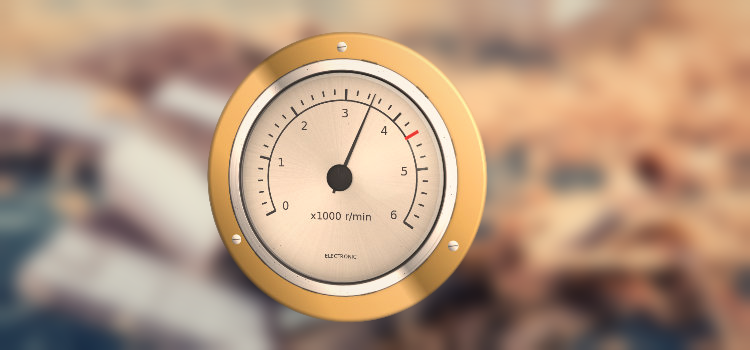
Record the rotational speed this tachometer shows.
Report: 3500 rpm
